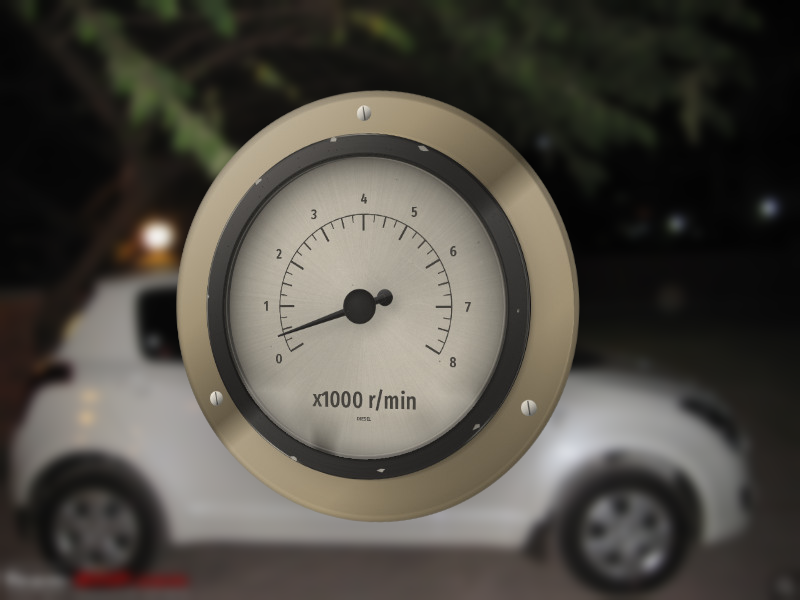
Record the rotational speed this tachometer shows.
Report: 375 rpm
